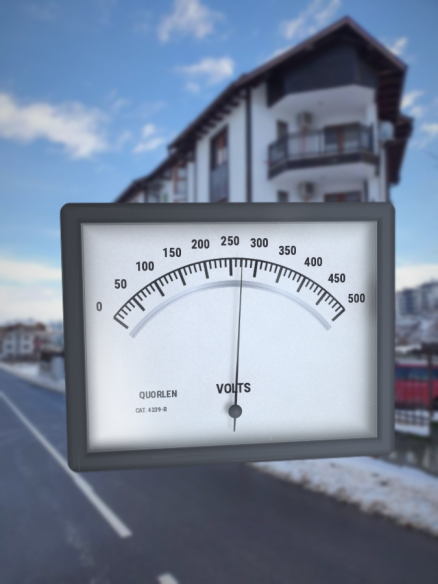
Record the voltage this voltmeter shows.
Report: 270 V
